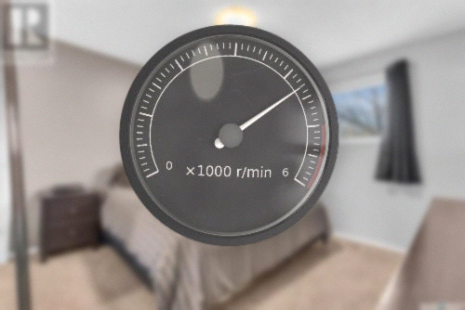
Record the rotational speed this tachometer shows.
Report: 4300 rpm
